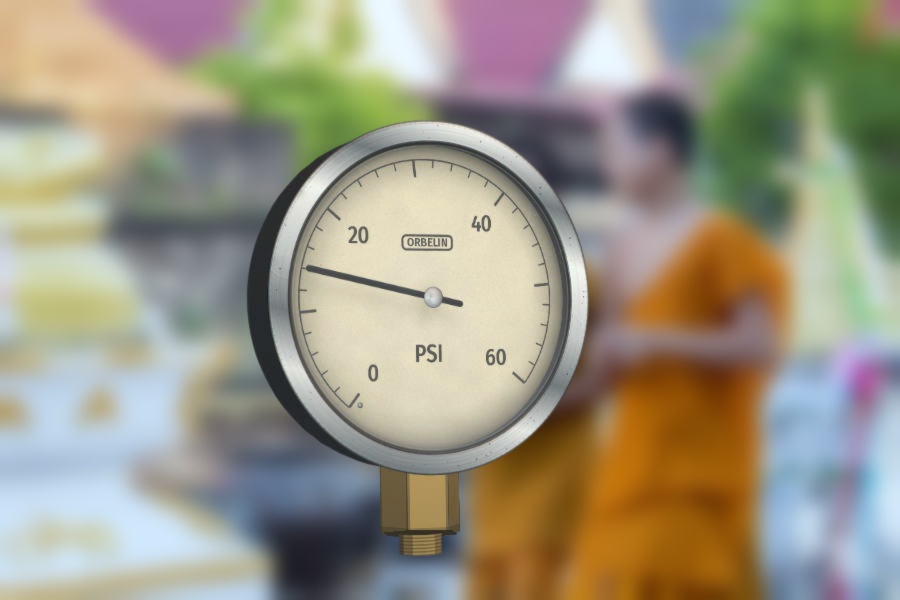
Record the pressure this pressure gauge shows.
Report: 14 psi
